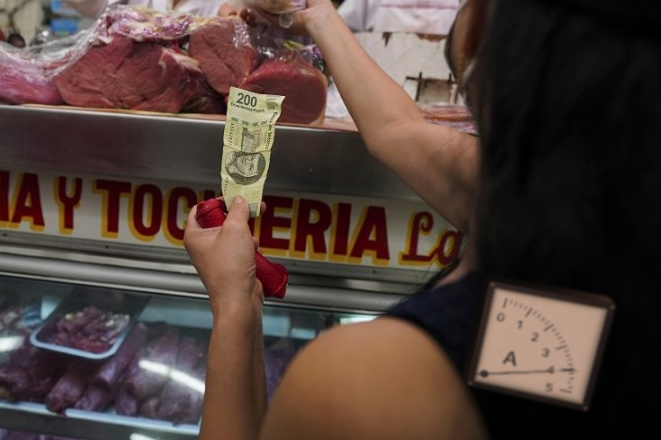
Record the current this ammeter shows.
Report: 4 A
